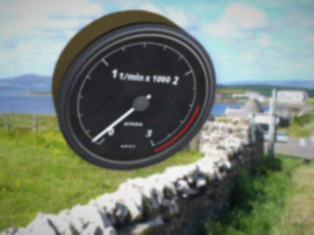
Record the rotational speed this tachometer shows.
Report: 100 rpm
